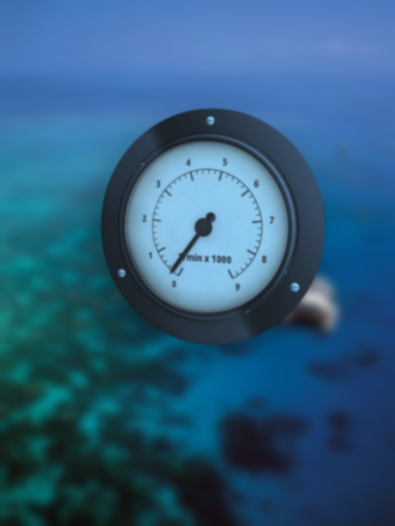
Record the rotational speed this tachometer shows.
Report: 200 rpm
